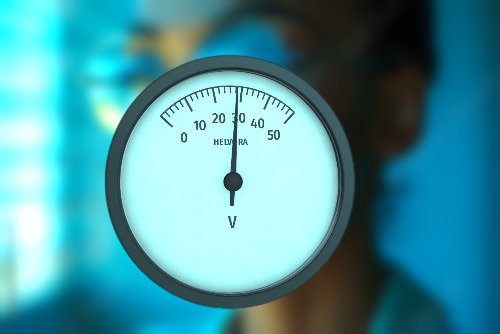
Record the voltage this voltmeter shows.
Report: 28 V
